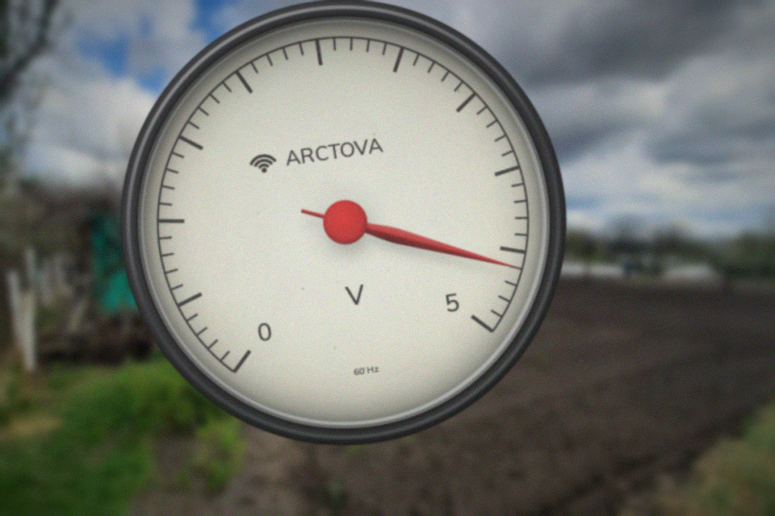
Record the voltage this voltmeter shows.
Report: 4.6 V
